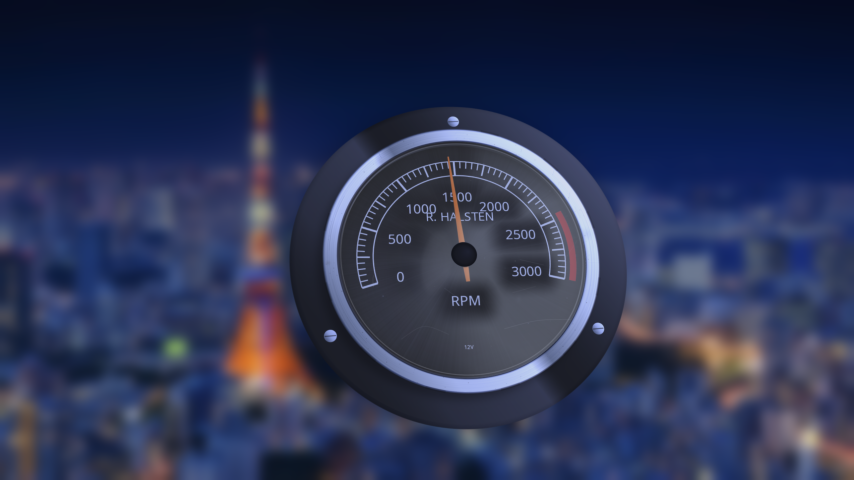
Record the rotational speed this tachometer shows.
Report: 1450 rpm
